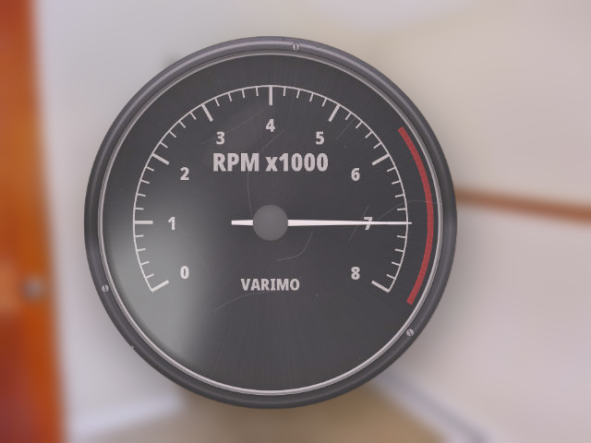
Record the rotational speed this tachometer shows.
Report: 7000 rpm
